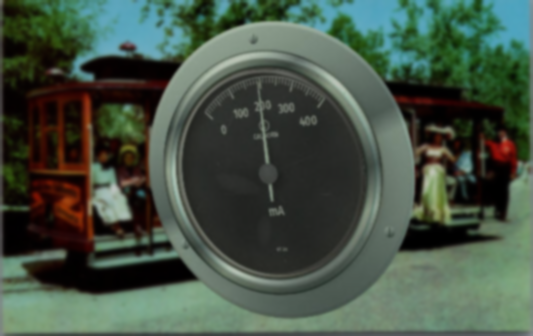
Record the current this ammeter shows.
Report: 200 mA
